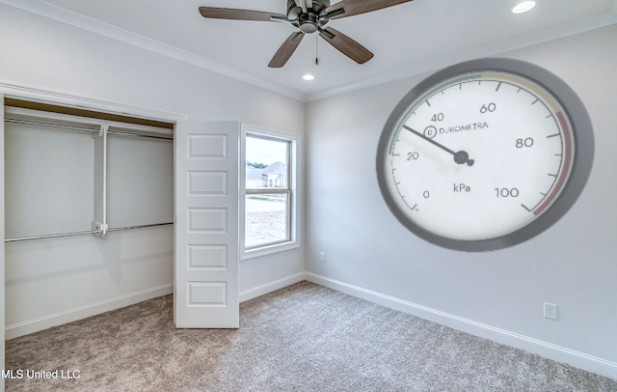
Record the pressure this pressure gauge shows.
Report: 30 kPa
